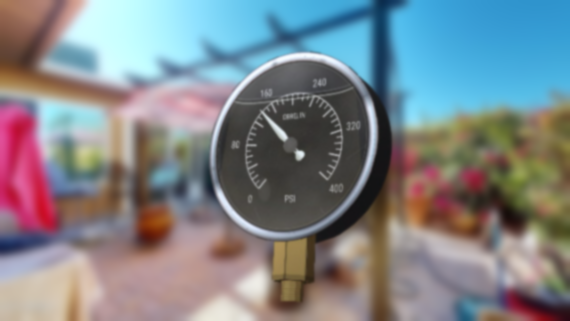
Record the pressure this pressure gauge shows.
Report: 140 psi
